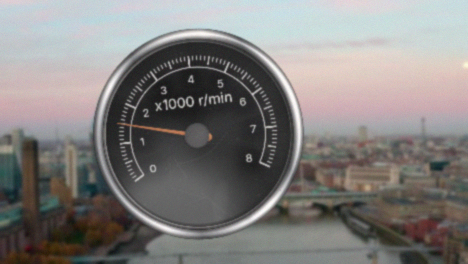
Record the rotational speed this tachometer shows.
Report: 1500 rpm
